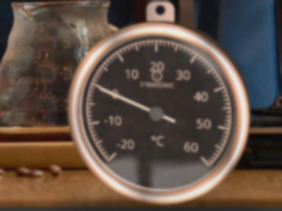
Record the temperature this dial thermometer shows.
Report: 0 °C
